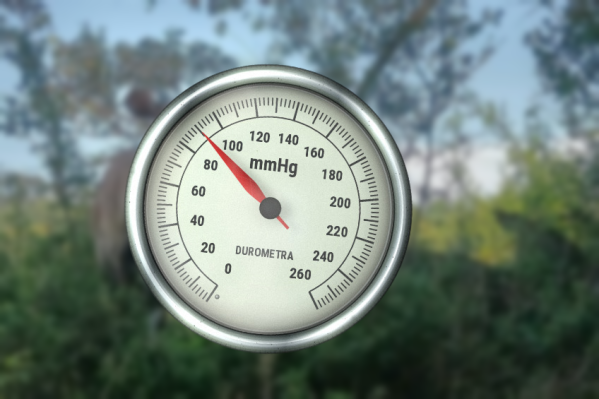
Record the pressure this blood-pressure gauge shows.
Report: 90 mmHg
